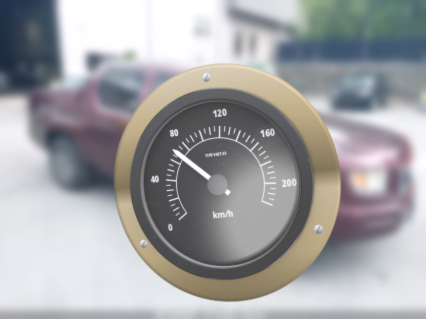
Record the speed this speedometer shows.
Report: 70 km/h
